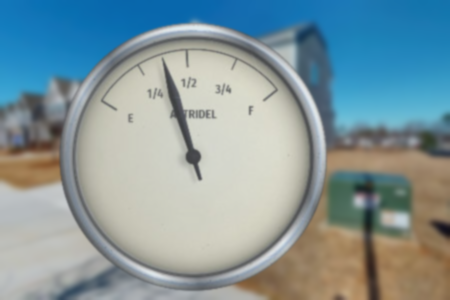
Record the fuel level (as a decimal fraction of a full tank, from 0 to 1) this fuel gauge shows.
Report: 0.375
